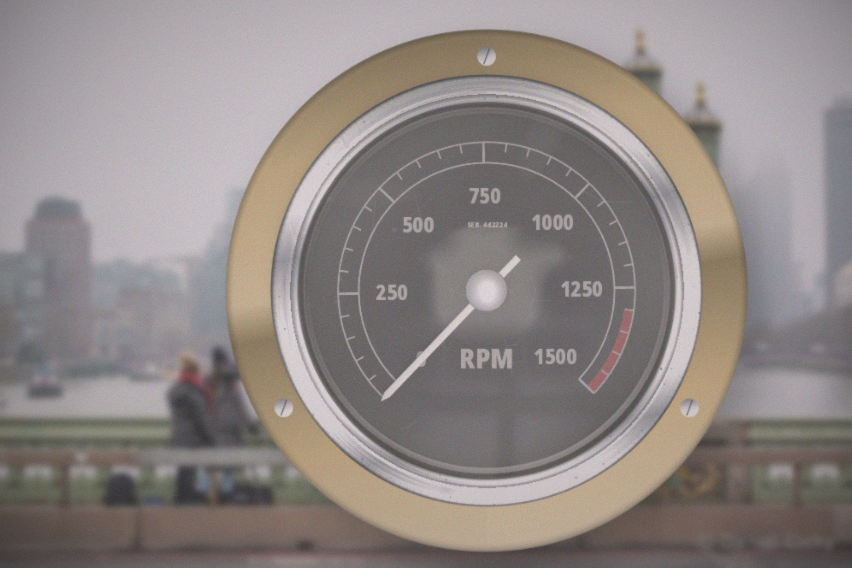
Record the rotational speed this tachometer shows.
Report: 0 rpm
